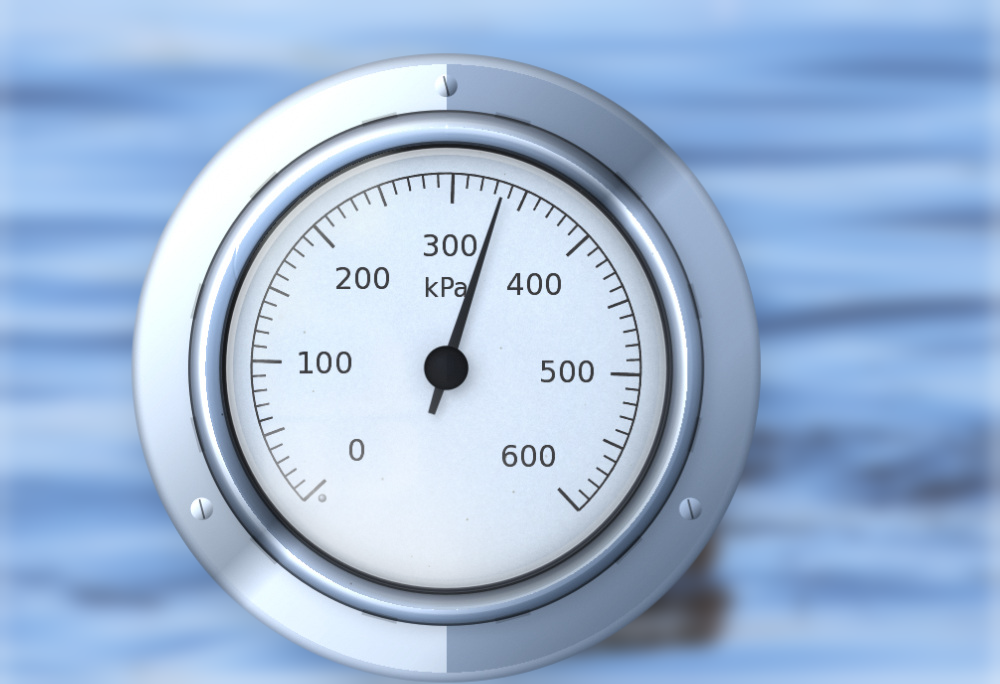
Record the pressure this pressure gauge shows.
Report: 335 kPa
